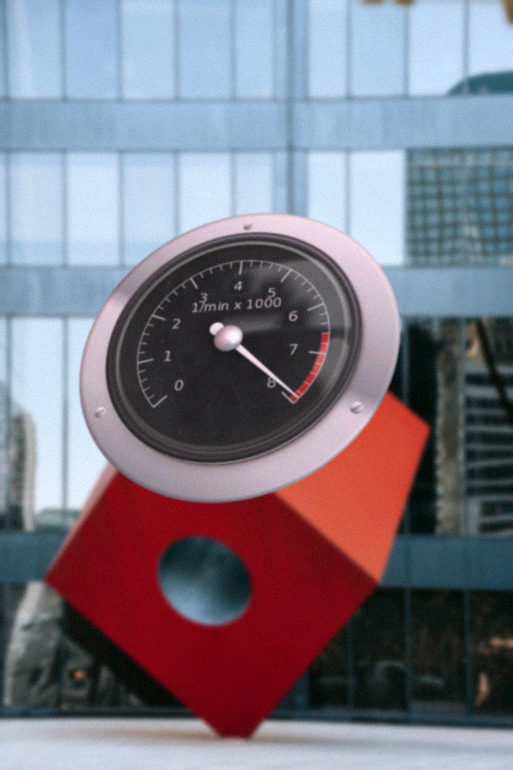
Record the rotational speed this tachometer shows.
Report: 7900 rpm
